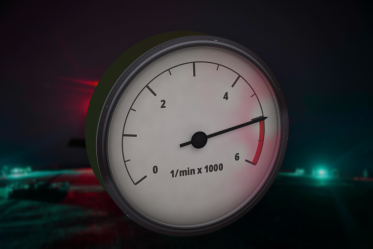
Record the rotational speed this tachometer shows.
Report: 5000 rpm
